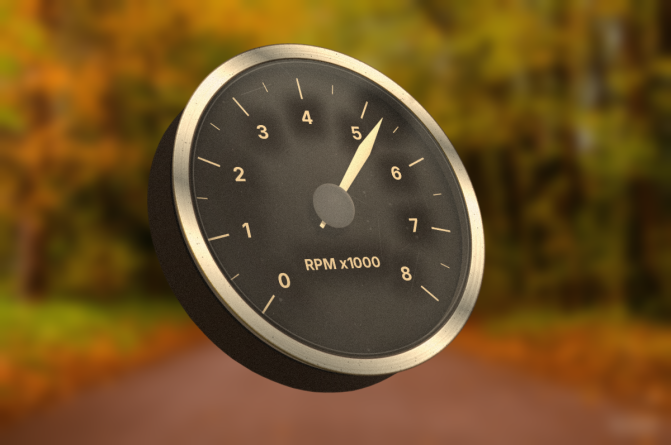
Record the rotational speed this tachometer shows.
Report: 5250 rpm
